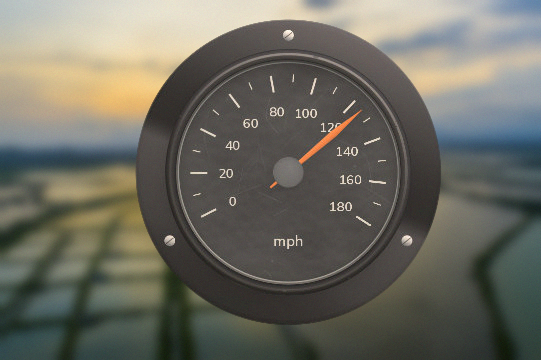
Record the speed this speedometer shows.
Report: 125 mph
